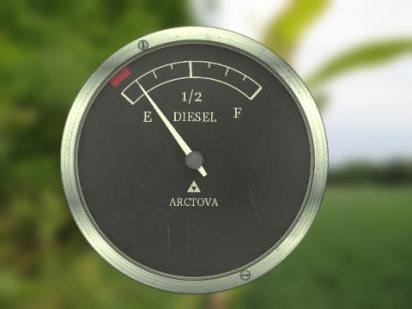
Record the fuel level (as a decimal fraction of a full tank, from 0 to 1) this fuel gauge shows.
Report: 0.125
